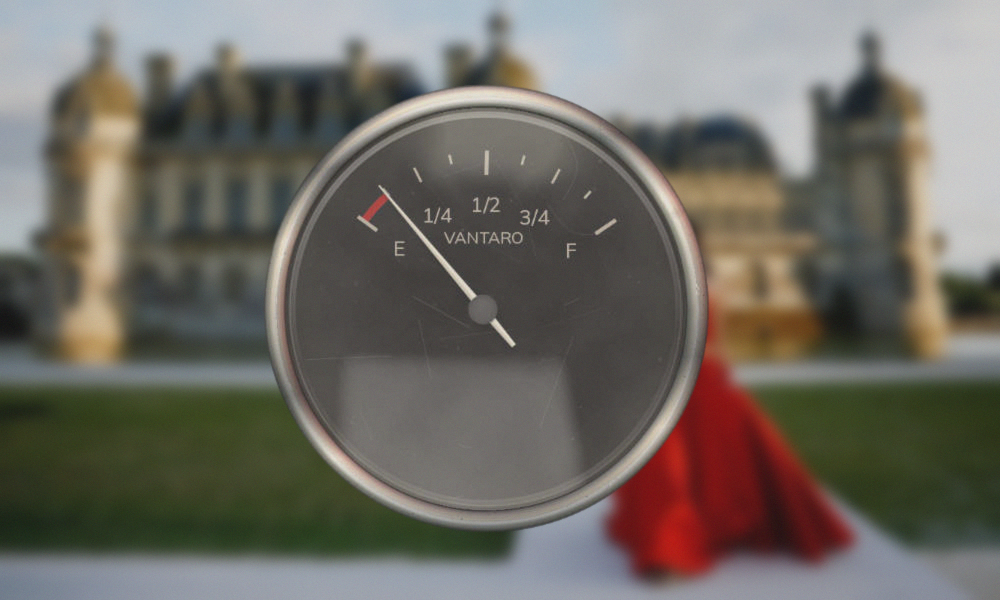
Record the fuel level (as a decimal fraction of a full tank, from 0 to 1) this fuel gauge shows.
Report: 0.125
